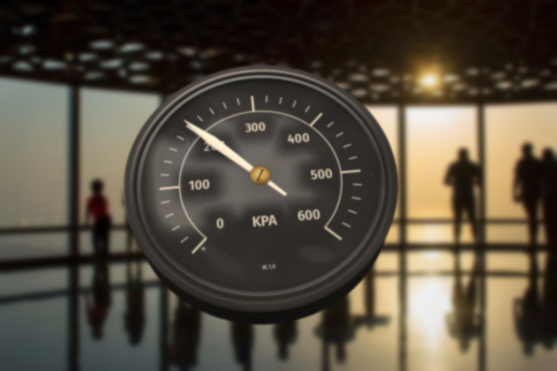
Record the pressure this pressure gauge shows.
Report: 200 kPa
